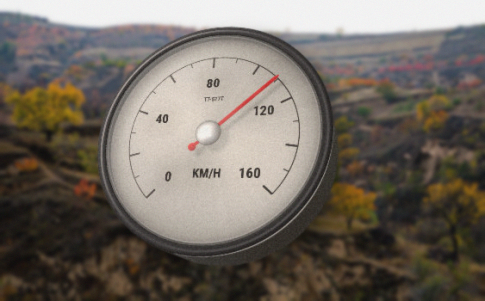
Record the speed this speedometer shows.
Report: 110 km/h
